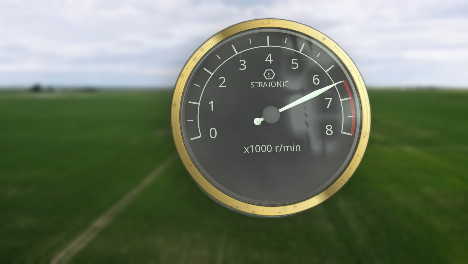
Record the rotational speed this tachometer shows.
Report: 6500 rpm
